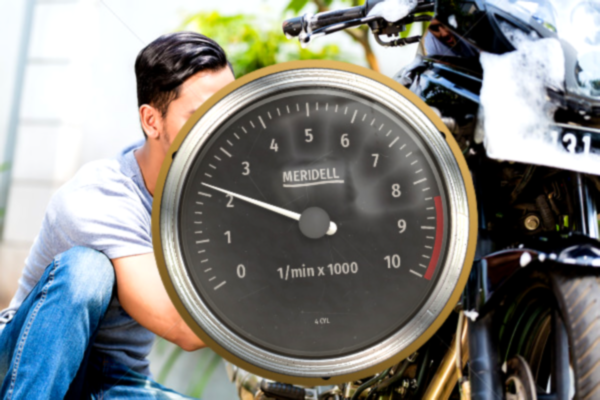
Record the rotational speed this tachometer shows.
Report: 2200 rpm
